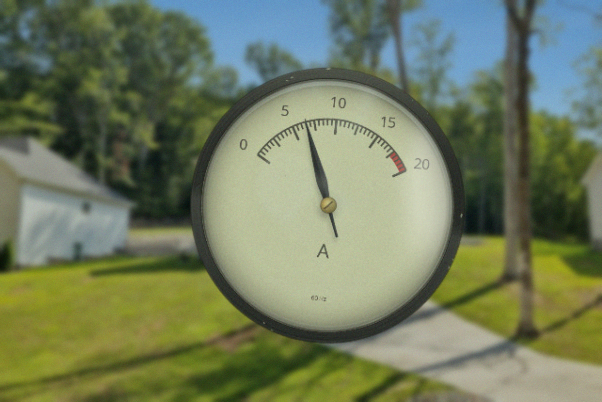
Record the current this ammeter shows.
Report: 6.5 A
